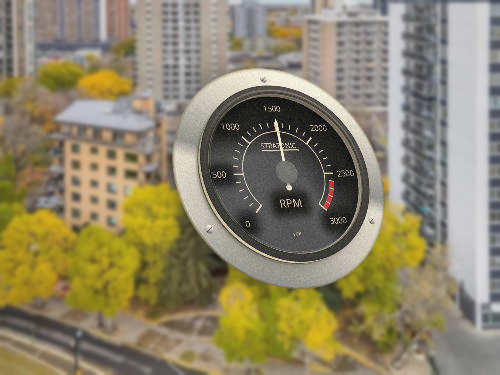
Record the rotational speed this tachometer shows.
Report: 1500 rpm
